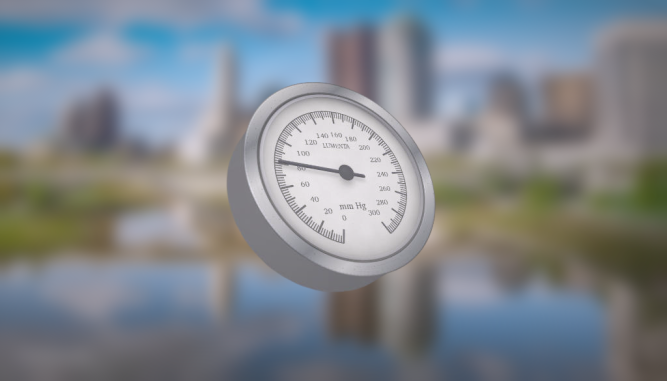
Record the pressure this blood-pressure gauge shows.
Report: 80 mmHg
